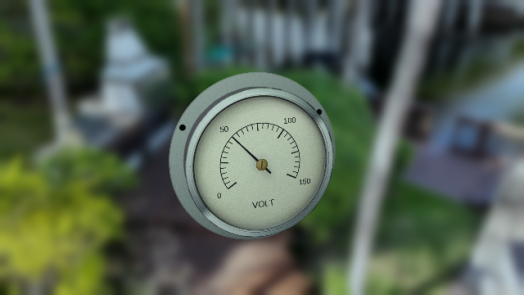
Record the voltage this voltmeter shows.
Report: 50 V
